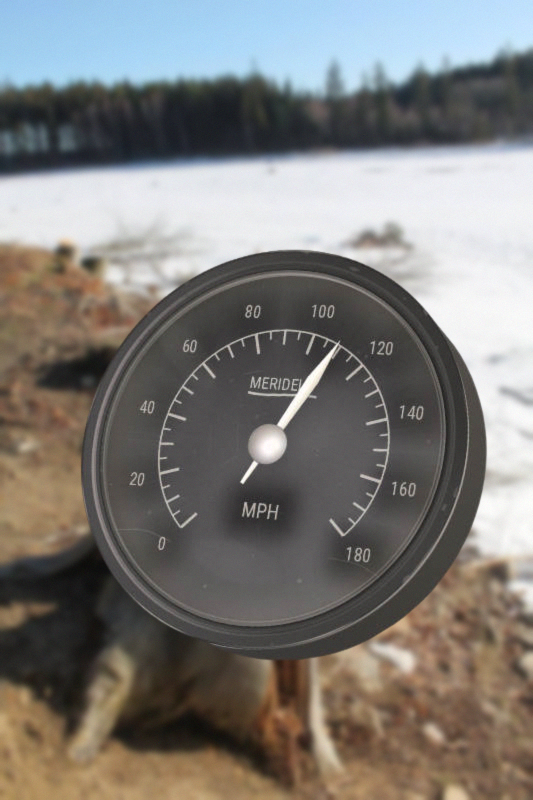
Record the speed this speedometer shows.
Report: 110 mph
